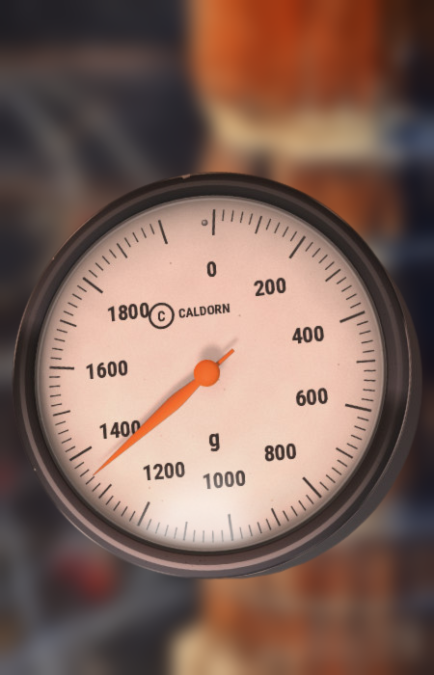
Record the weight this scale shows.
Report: 1340 g
